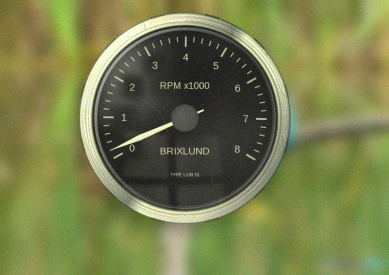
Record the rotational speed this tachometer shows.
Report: 200 rpm
